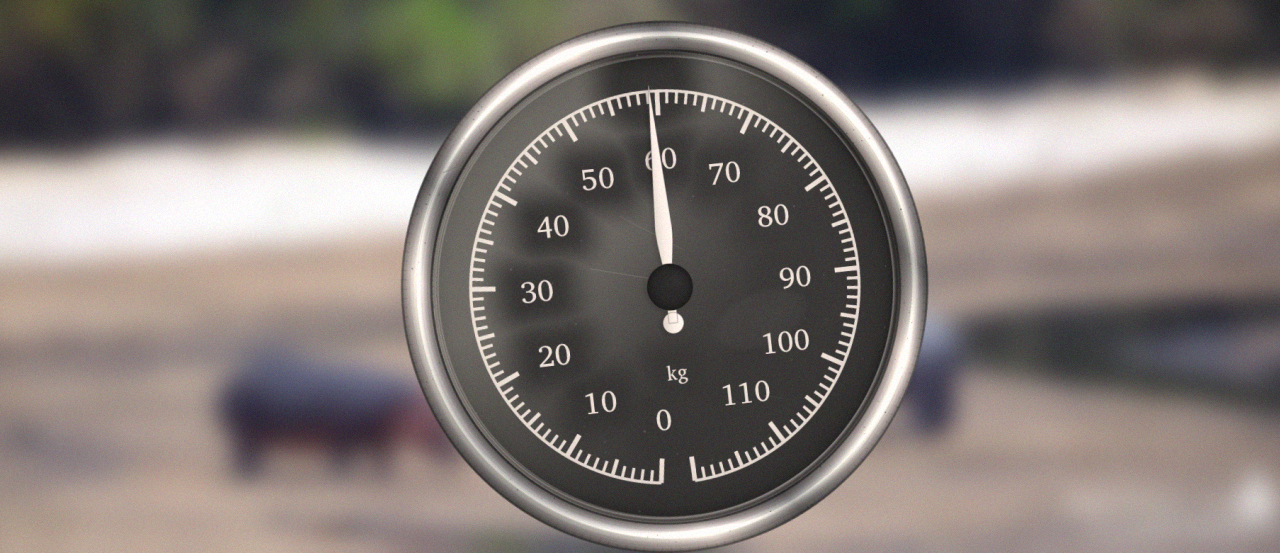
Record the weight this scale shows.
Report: 59 kg
